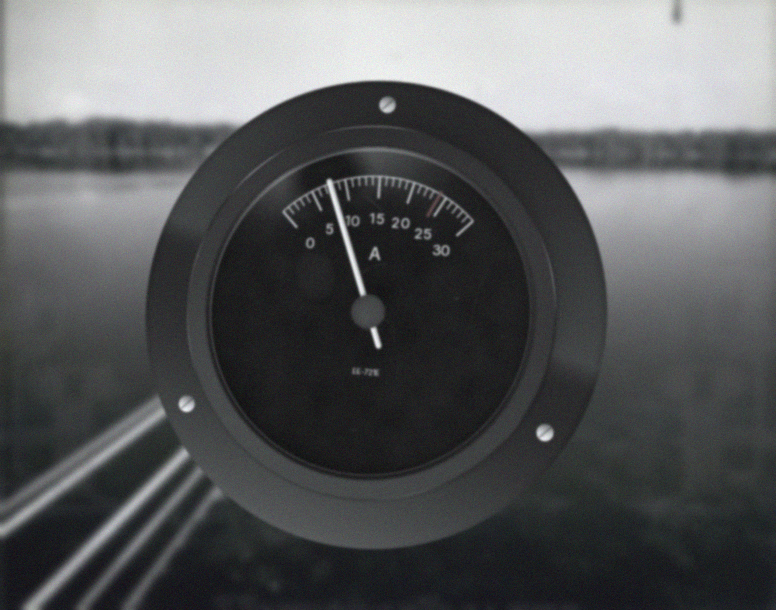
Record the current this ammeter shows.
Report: 8 A
